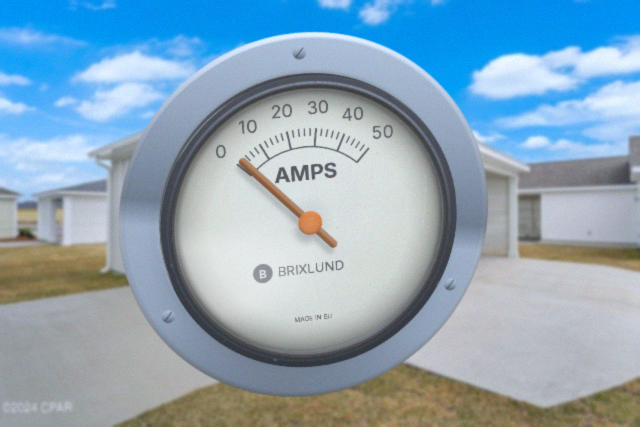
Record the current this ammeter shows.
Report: 2 A
